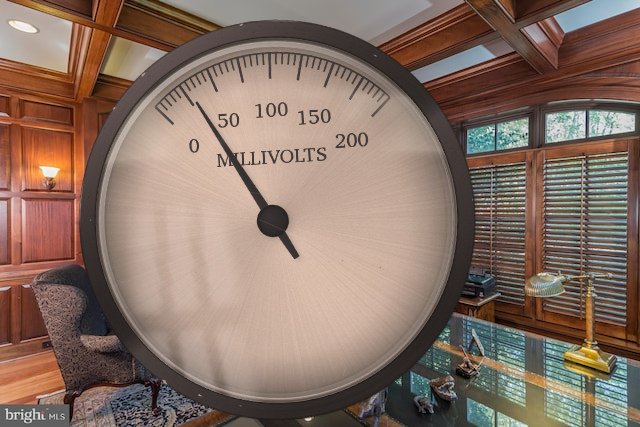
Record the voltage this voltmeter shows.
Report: 30 mV
